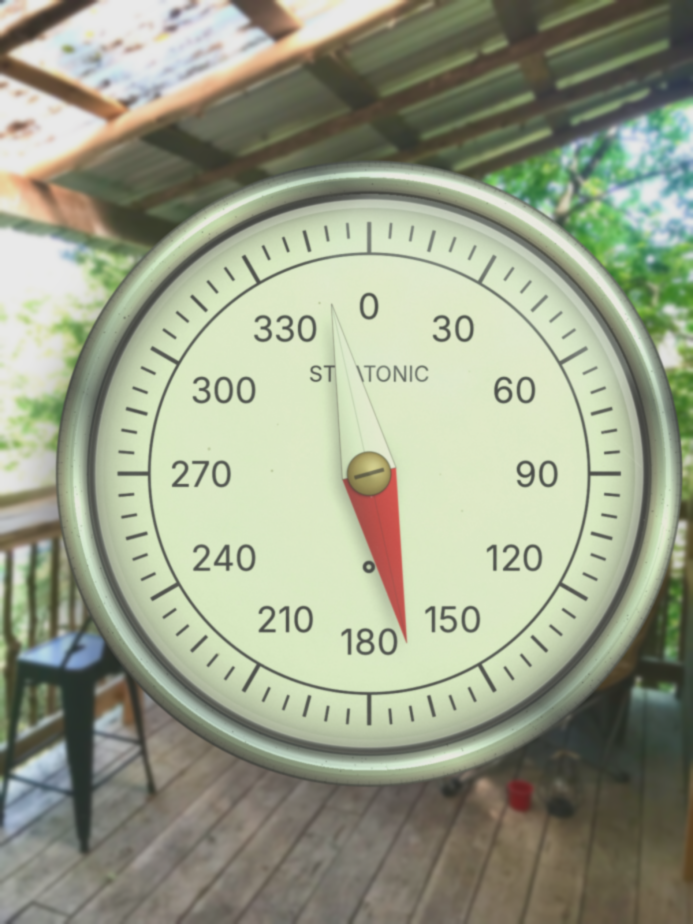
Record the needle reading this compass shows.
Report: 167.5 °
